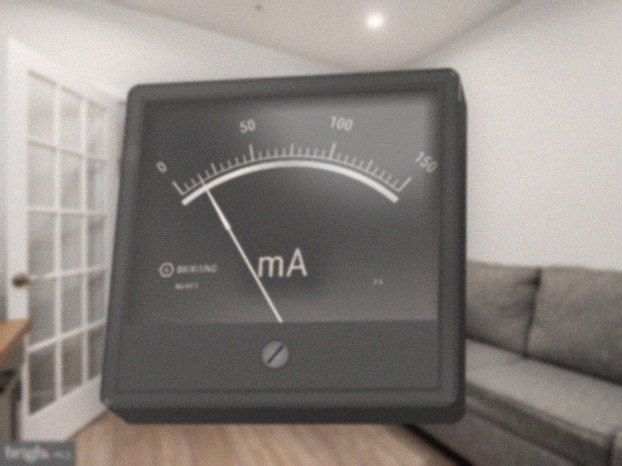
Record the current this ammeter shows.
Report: 15 mA
